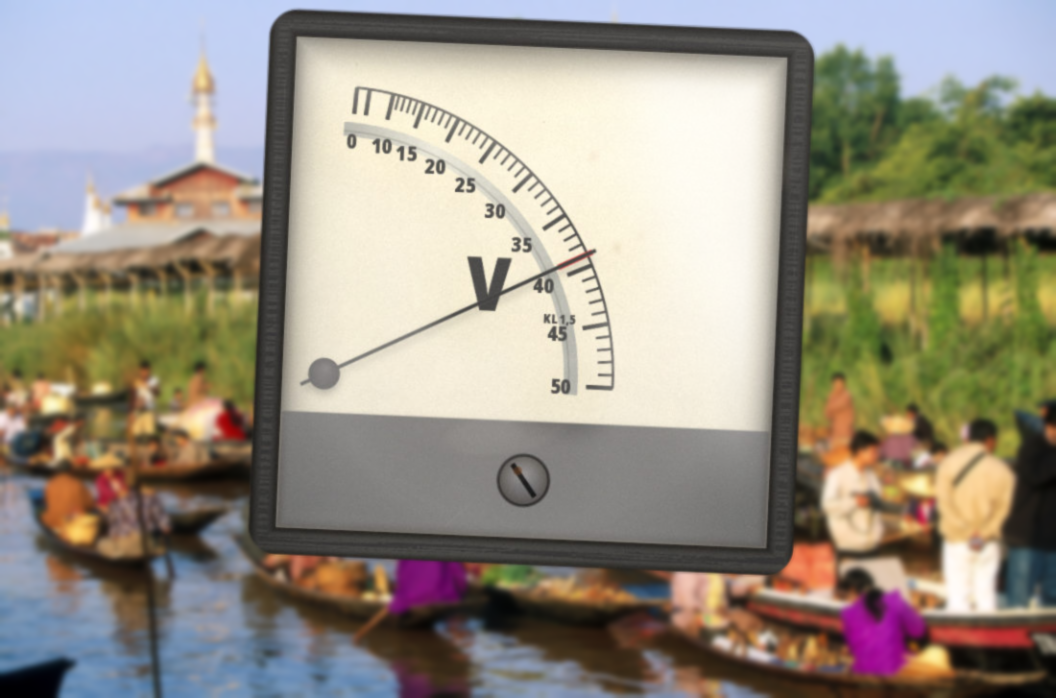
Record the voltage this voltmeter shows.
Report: 39 V
